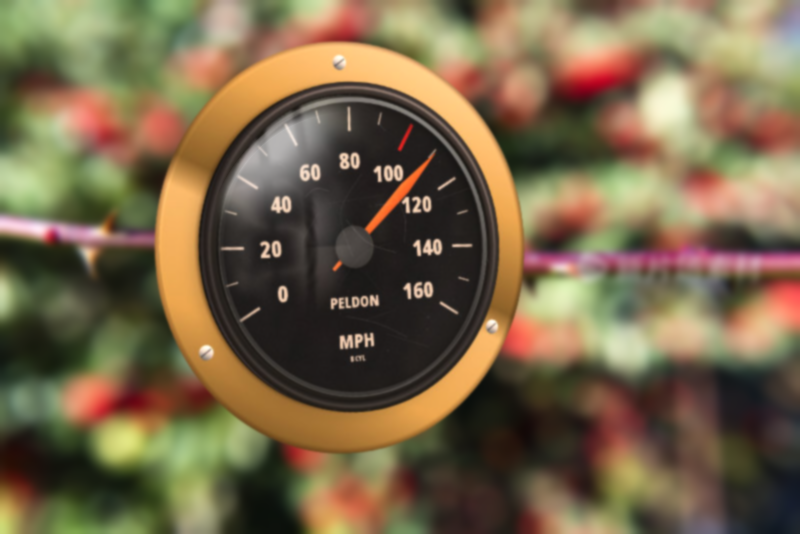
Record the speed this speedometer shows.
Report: 110 mph
